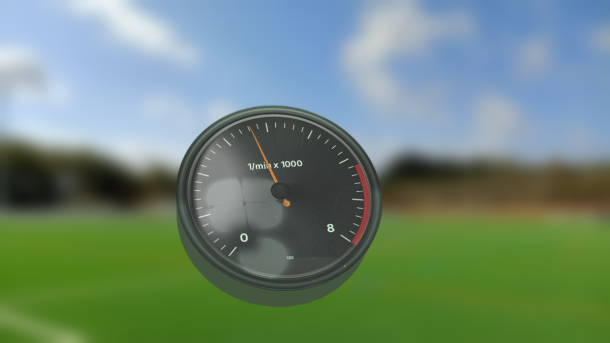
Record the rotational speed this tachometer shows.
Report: 3600 rpm
